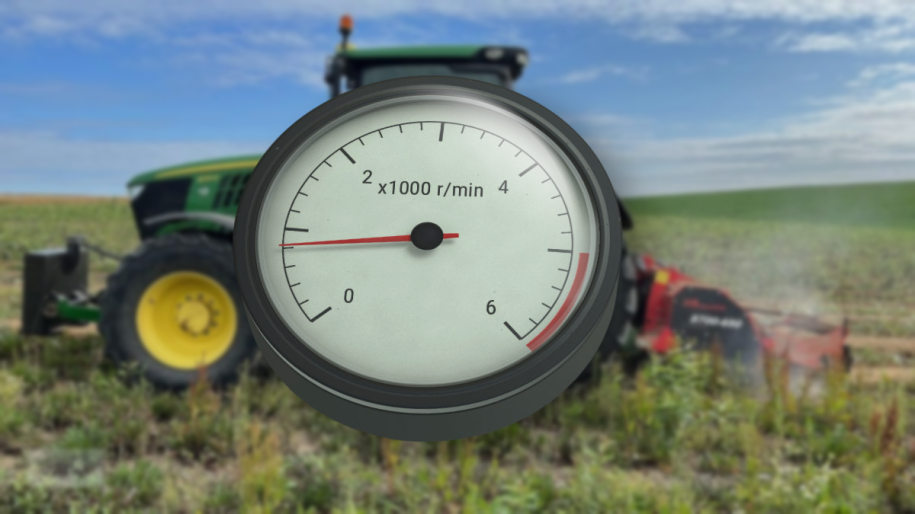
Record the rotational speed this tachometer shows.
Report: 800 rpm
